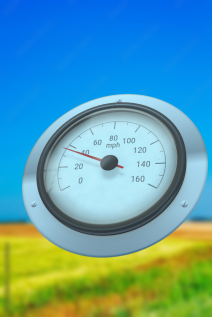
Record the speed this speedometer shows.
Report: 35 mph
